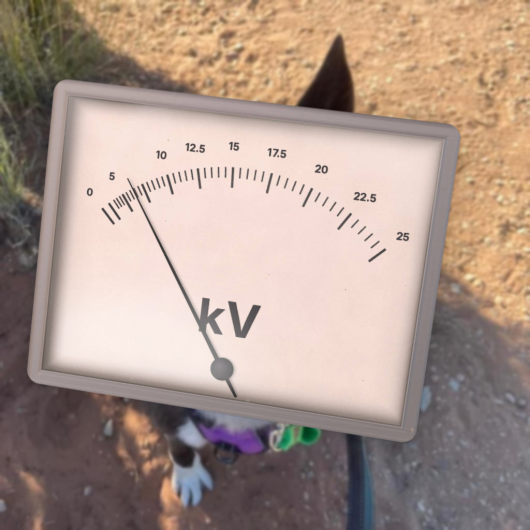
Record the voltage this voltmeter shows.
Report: 6.5 kV
